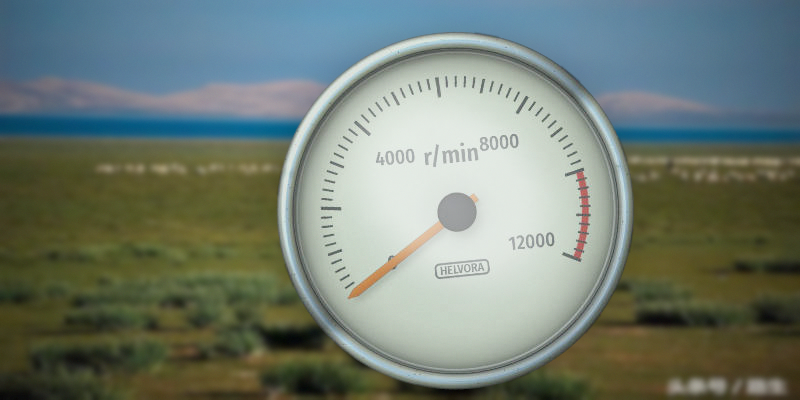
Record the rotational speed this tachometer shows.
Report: 0 rpm
